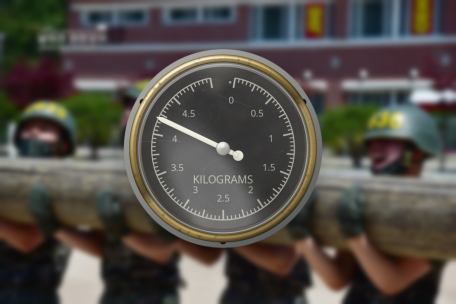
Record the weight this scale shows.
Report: 4.2 kg
